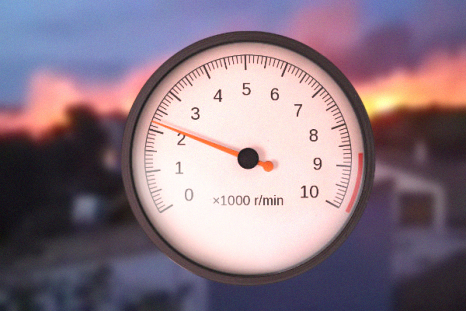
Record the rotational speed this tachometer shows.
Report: 2200 rpm
